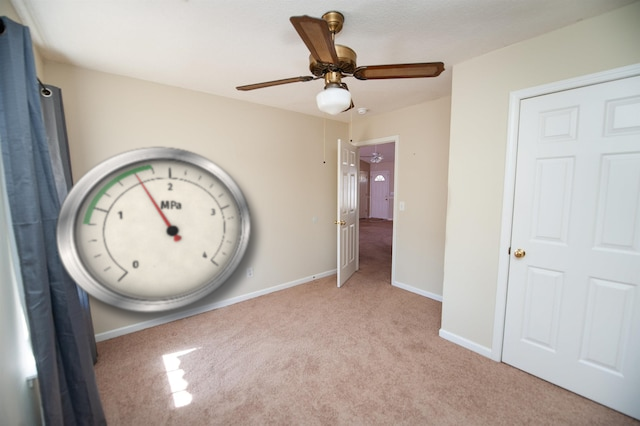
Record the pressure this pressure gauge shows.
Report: 1.6 MPa
